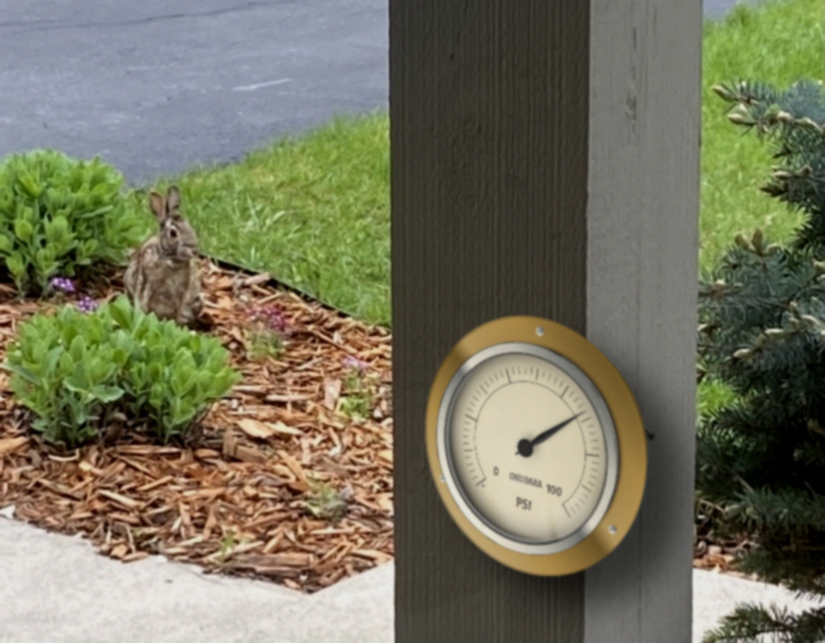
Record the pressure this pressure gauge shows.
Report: 68 psi
